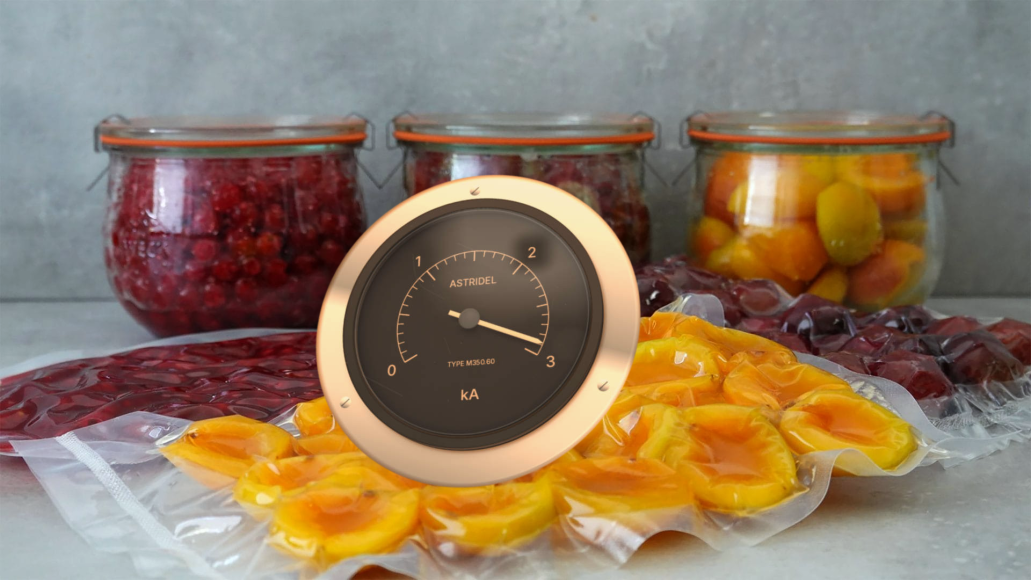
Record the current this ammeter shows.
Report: 2.9 kA
